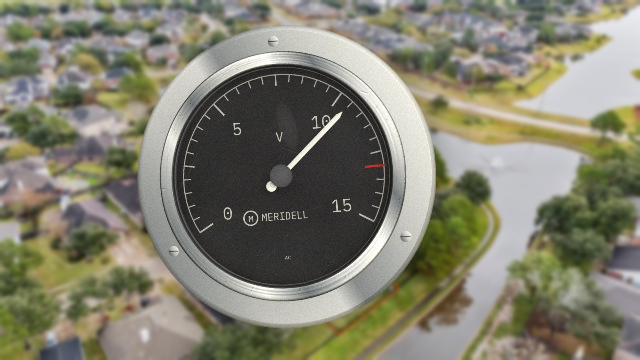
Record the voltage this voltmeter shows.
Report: 10.5 V
